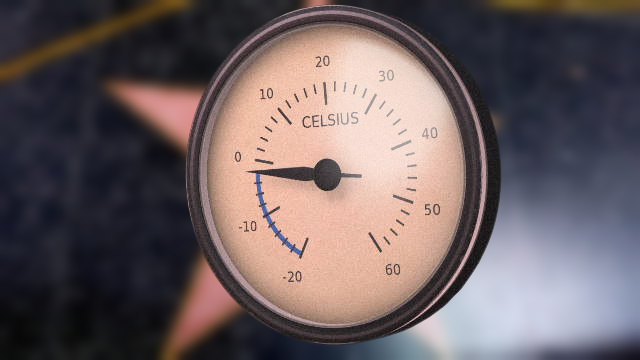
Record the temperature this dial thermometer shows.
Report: -2 °C
